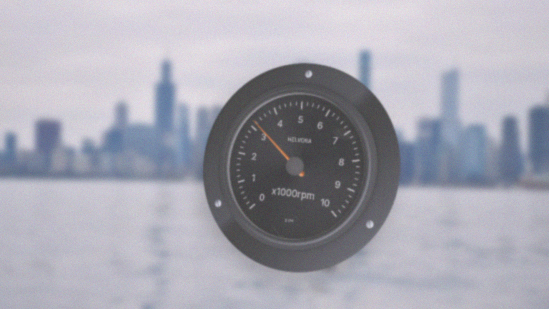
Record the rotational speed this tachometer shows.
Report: 3200 rpm
